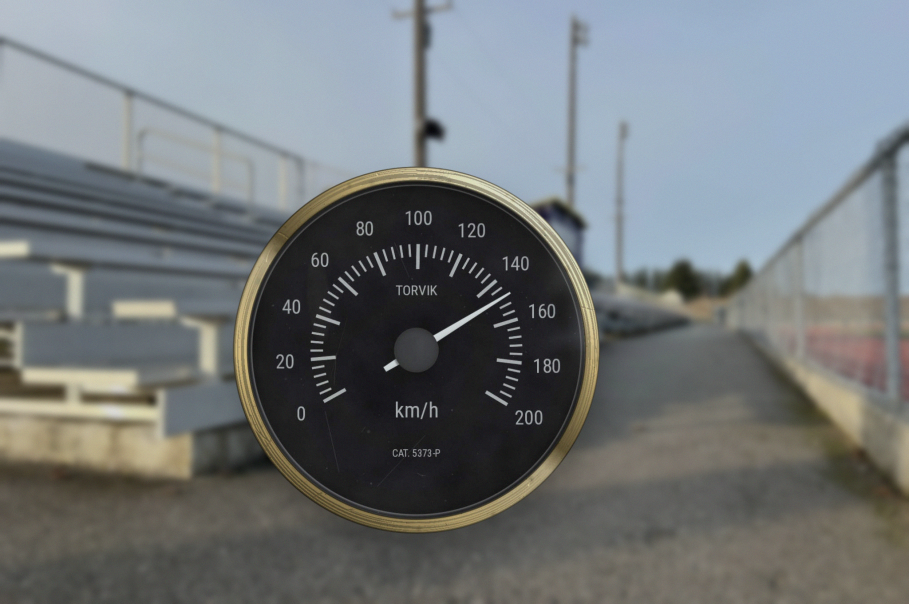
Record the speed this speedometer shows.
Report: 148 km/h
